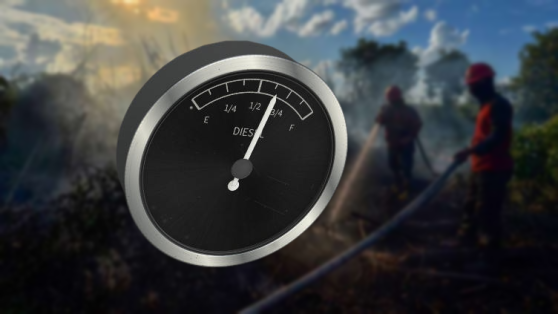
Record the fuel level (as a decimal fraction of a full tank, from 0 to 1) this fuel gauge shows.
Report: 0.625
